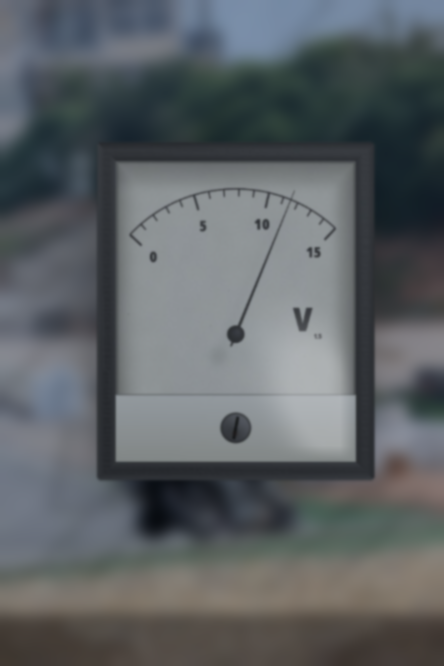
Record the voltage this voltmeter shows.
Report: 11.5 V
